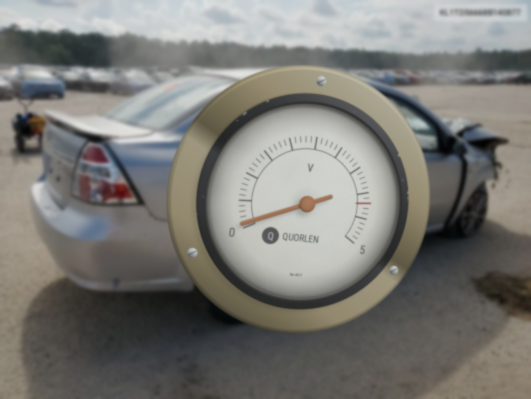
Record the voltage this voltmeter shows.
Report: 0.1 V
